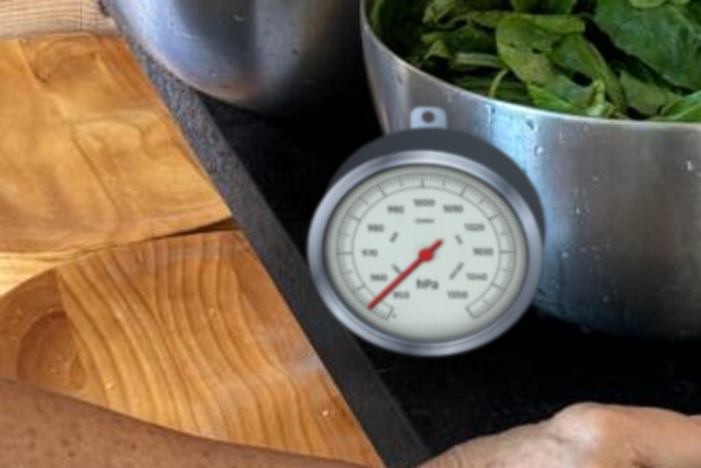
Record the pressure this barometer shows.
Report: 955 hPa
